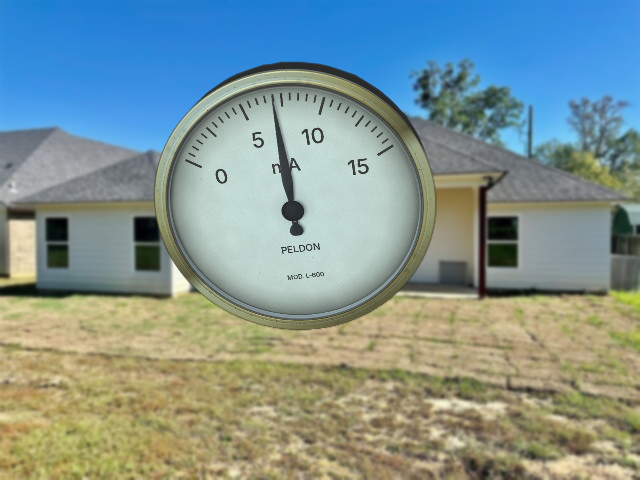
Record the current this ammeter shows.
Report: 7 mA
